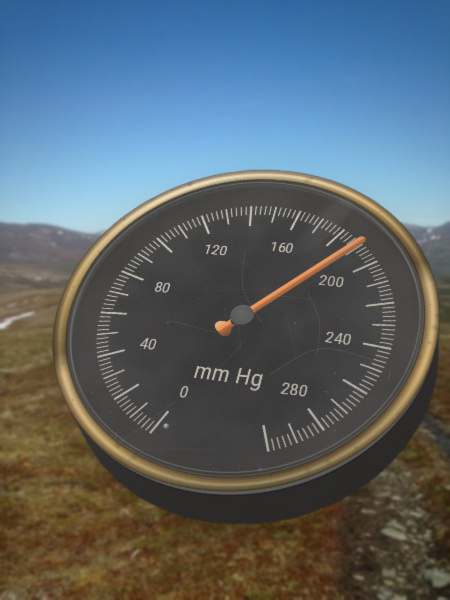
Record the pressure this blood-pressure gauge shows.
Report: 190 mmHg
